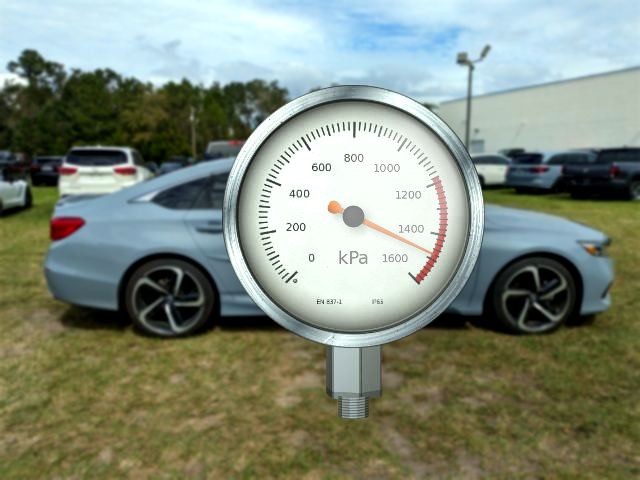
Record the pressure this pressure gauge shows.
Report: 1480 kPa
